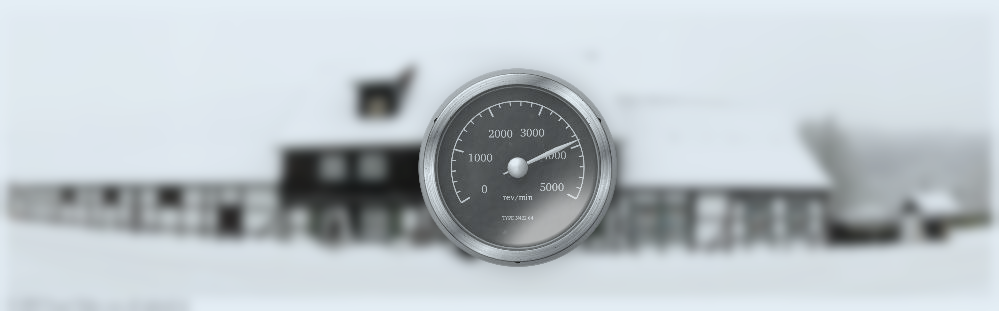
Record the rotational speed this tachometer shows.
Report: 3900 rpm
